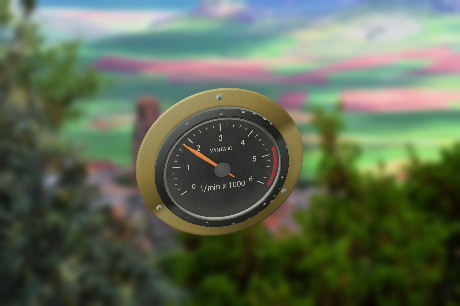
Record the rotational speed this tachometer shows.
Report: 1800 rpm
